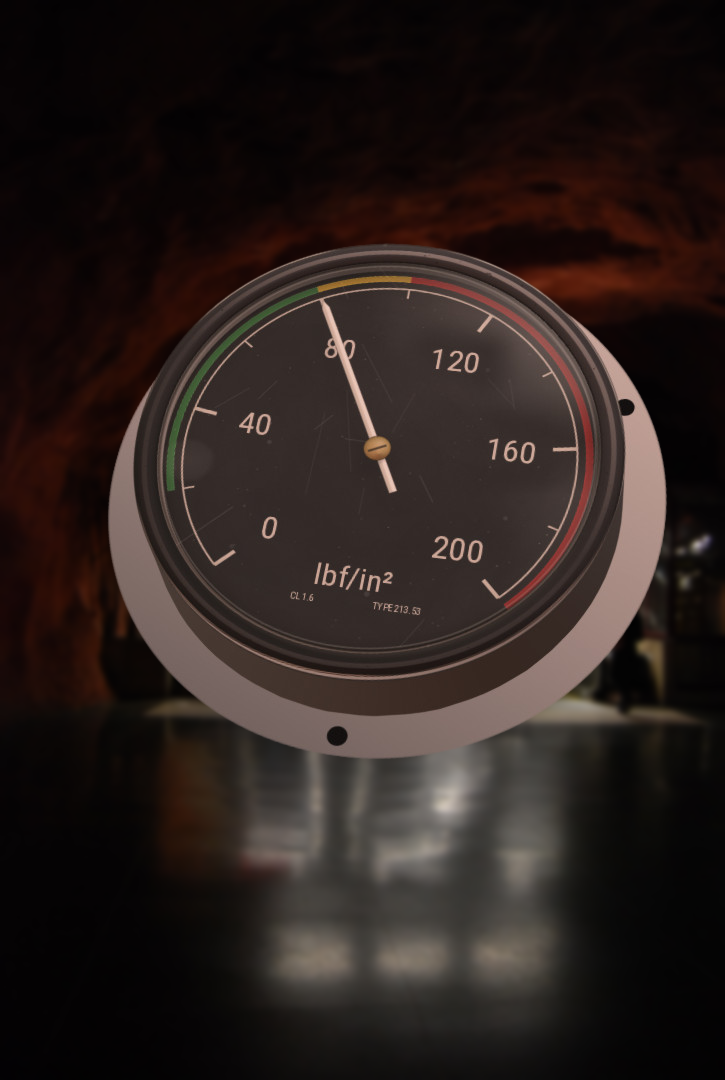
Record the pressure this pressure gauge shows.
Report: 80 psi
